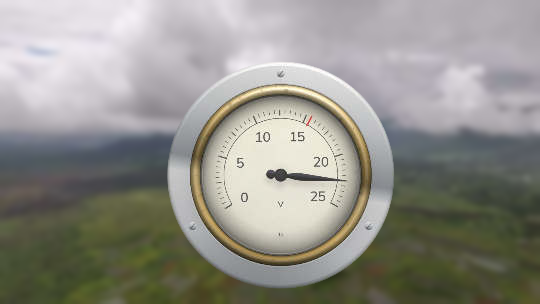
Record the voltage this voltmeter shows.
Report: 22.5 V
